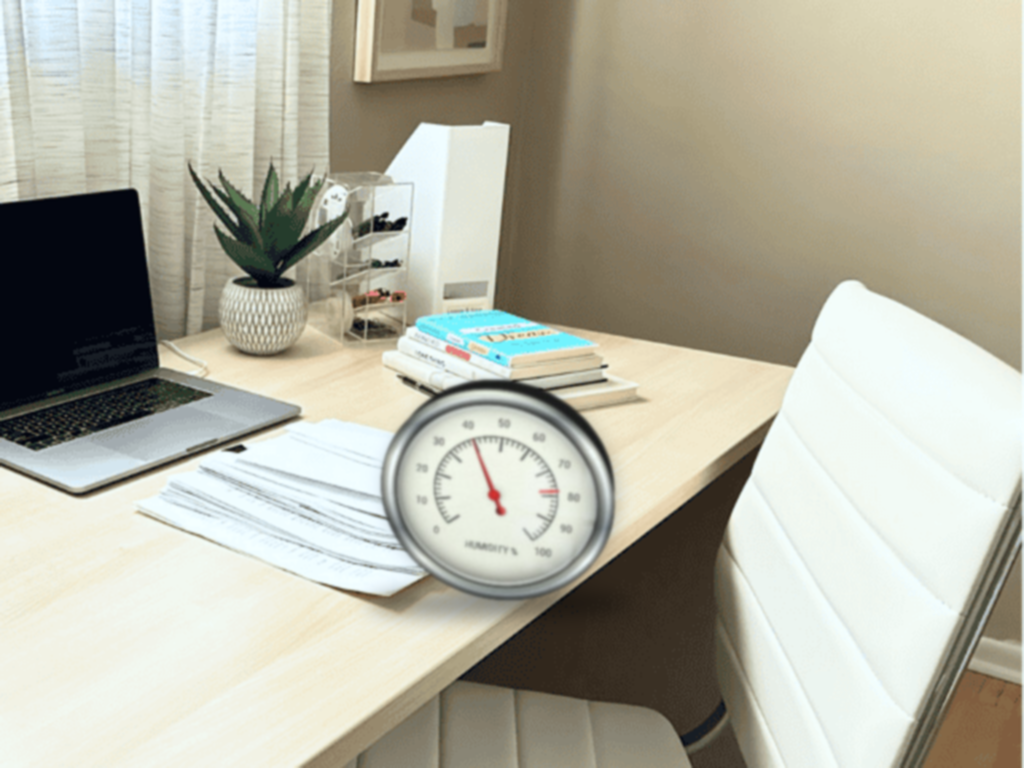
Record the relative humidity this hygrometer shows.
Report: 40 %
